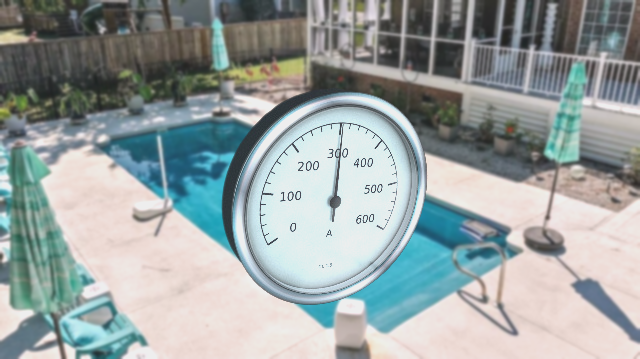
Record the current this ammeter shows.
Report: 300 A
